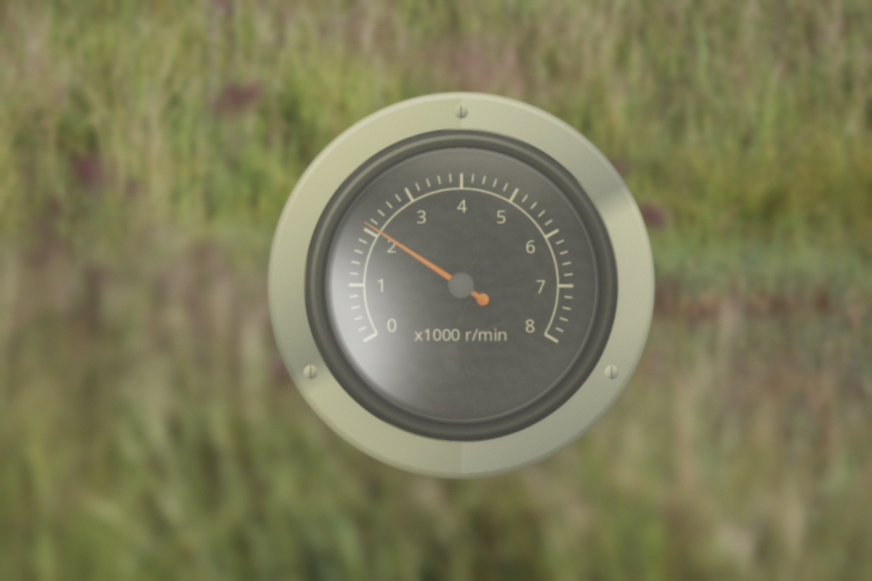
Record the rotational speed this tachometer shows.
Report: 2100 rpm
